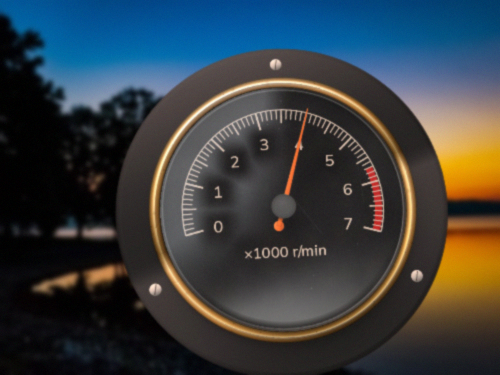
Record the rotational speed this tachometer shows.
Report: 4000 rpm
